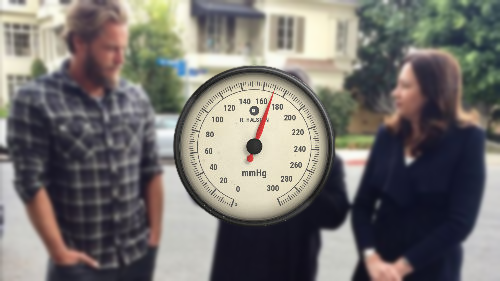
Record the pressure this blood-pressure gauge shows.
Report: 170 mmHg
